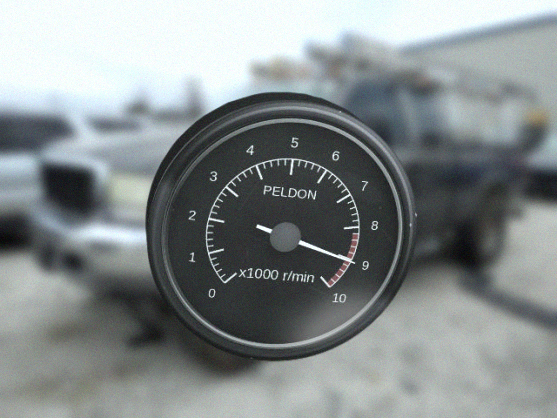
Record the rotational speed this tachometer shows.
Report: 9000 rpm
